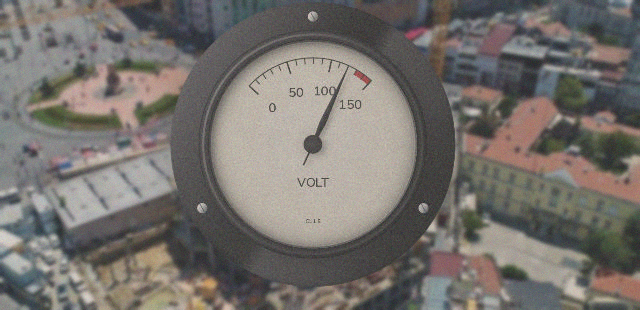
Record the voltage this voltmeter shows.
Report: 120 V
